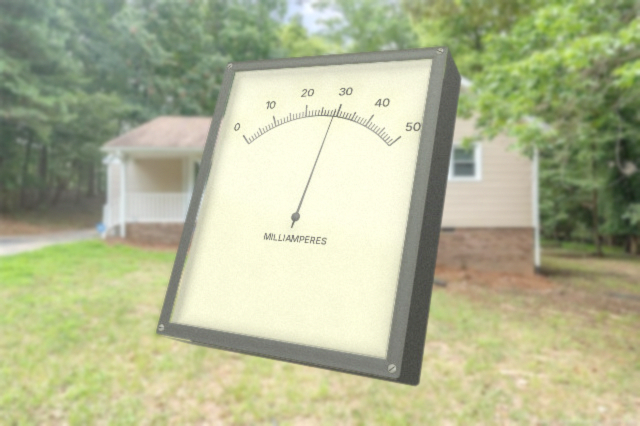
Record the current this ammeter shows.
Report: 30 mA
